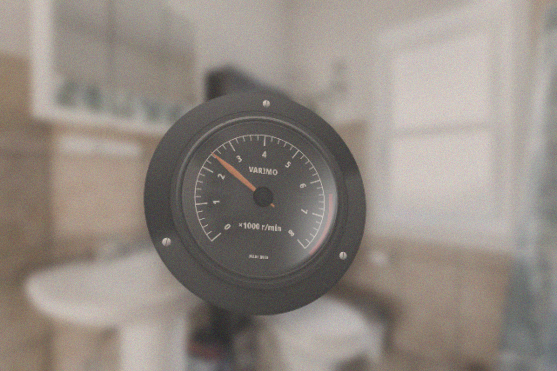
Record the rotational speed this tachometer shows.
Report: 2400 rpm
